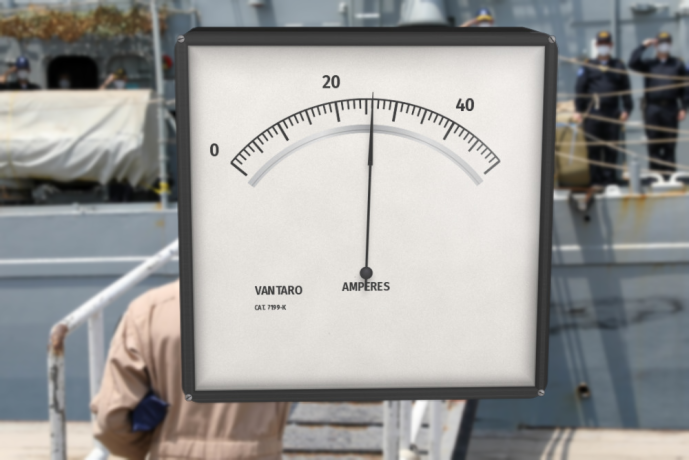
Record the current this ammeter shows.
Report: 26 A
